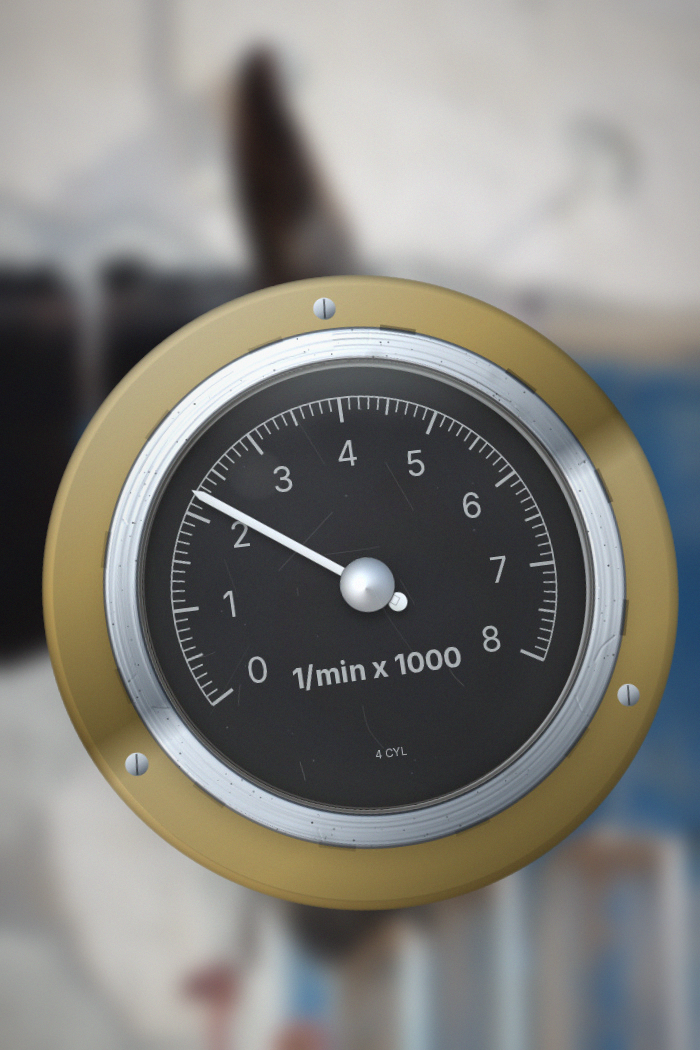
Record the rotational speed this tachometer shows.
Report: 2200 rpm
